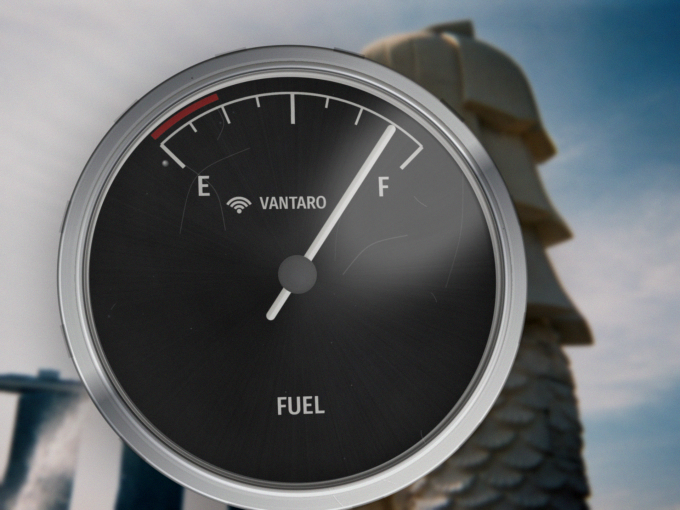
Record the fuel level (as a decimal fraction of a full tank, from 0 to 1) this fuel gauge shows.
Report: 0.875
